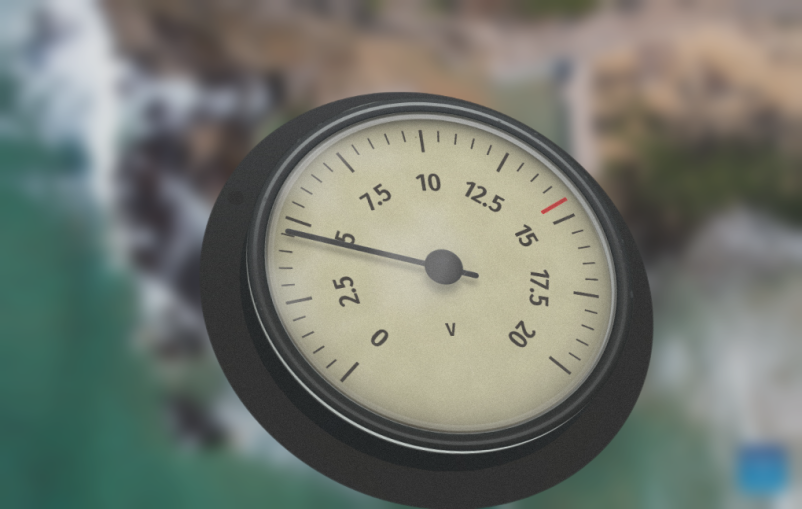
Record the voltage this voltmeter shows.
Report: 4.5 V
